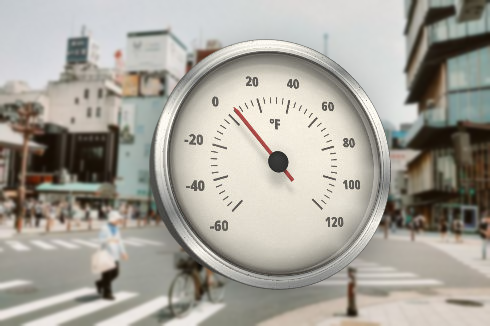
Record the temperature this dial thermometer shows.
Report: 4 °F
